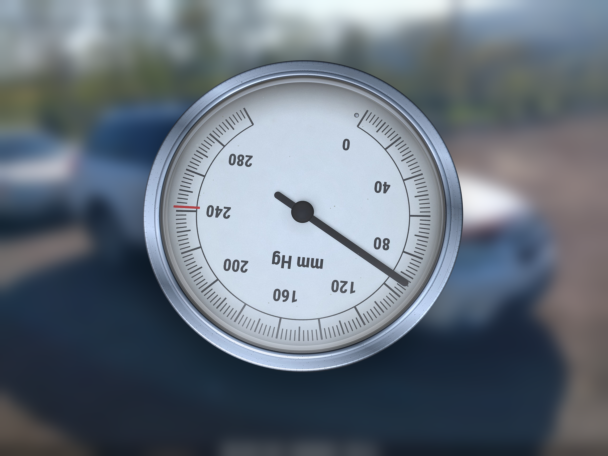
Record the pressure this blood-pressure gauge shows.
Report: 94 mmHg
